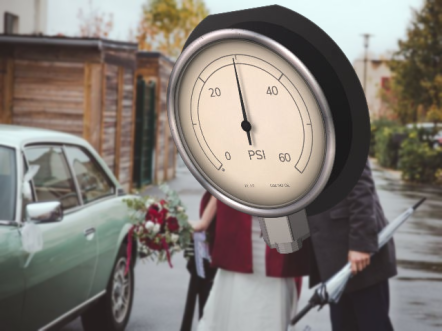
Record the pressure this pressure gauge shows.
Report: 30 psi
